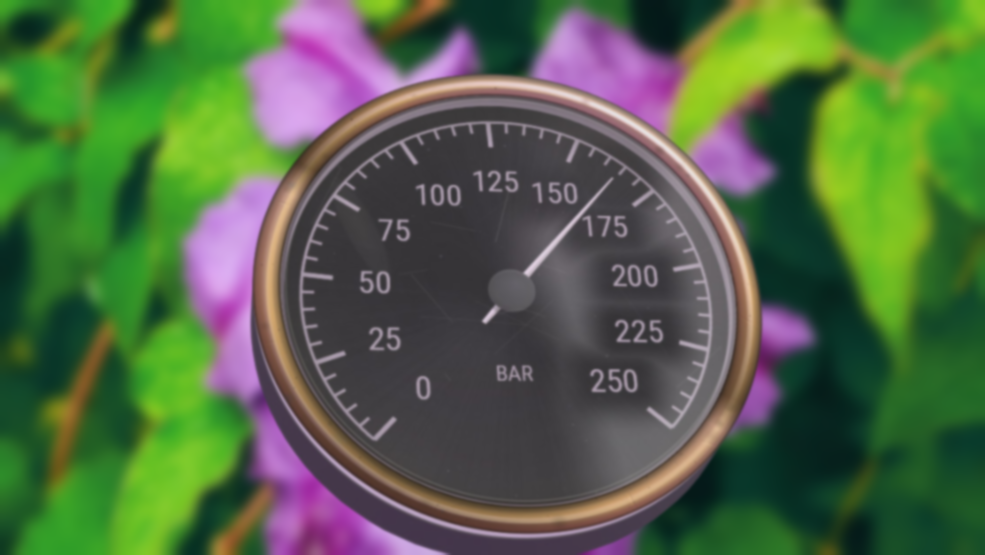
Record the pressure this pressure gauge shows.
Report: 165 bar
